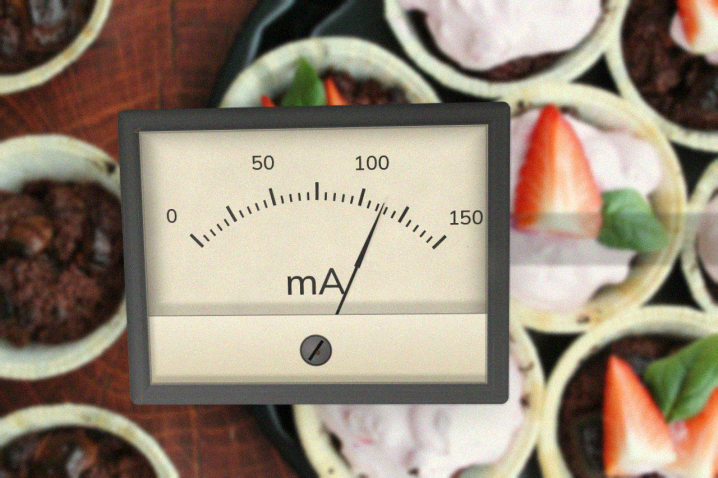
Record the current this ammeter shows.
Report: 112.5 mA
